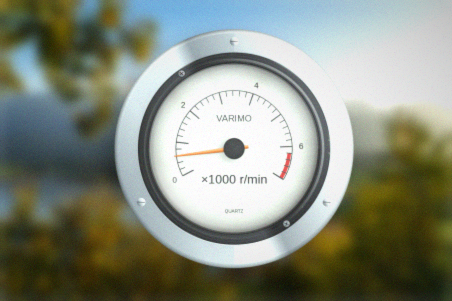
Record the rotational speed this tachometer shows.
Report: 600 rpm
